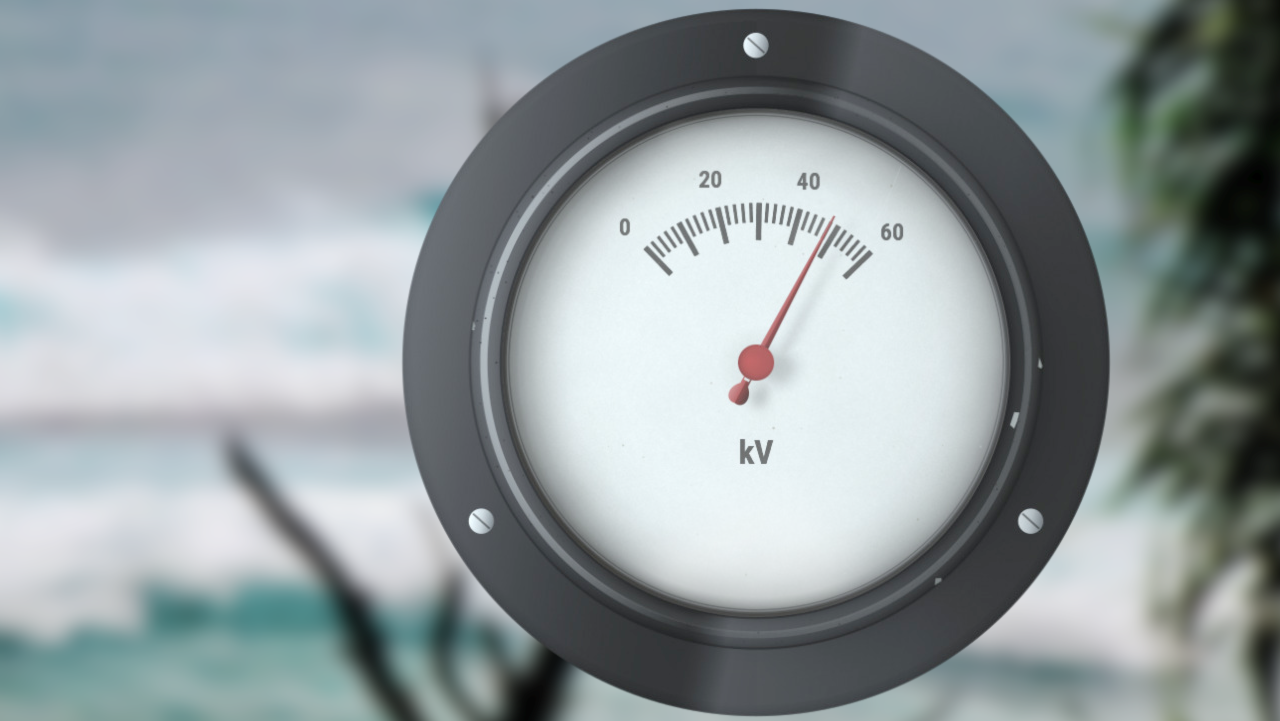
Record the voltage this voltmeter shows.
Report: 48 kV
